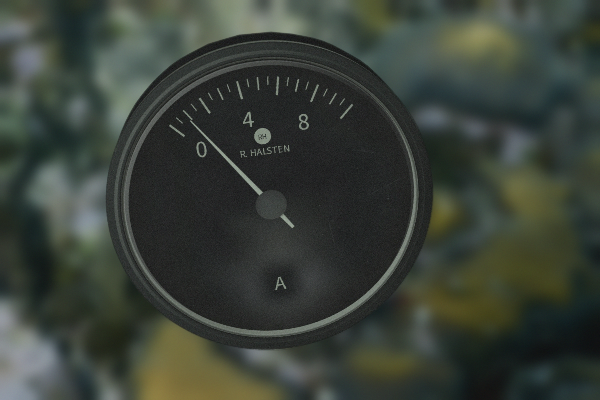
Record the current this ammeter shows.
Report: 1 A
